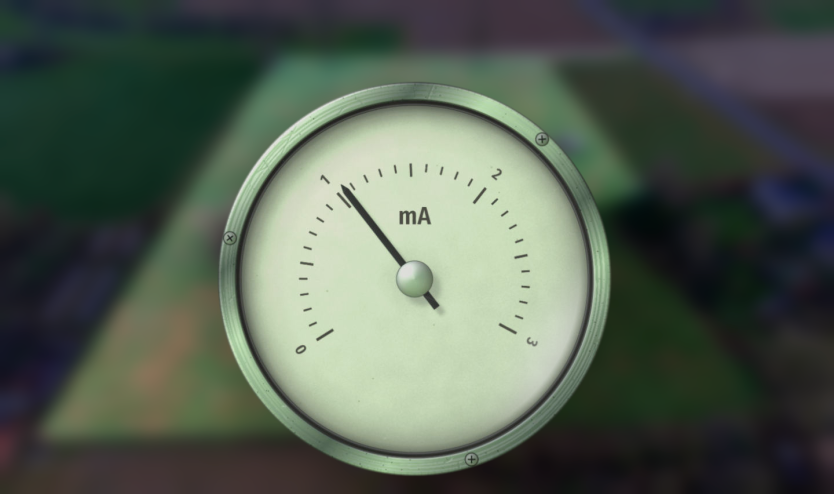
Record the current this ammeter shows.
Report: 1.05 mA
